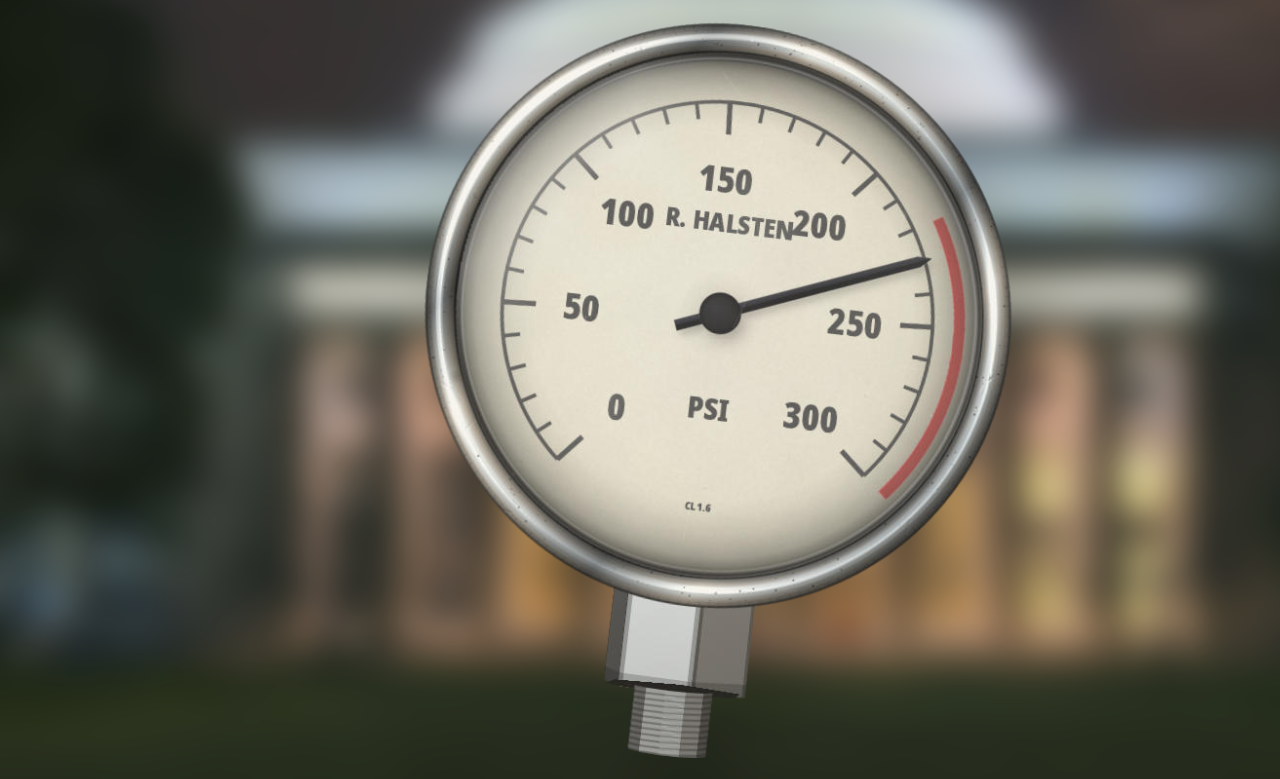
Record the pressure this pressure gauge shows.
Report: 230 psi
